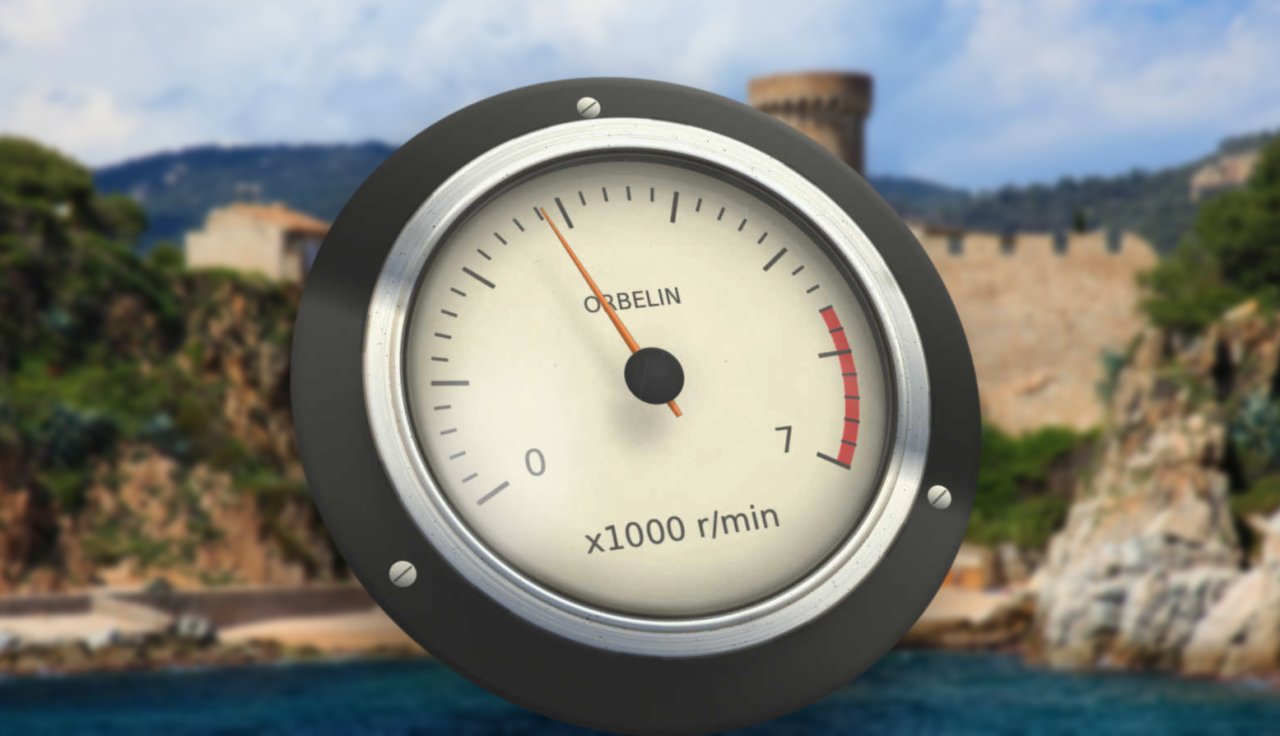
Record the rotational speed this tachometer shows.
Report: 2800 rpm
